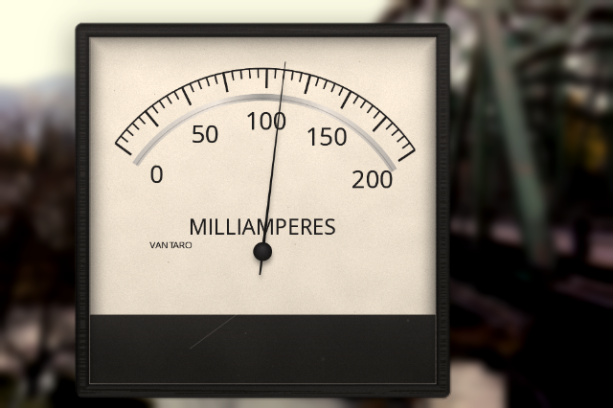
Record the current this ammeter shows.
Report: 110 mA
